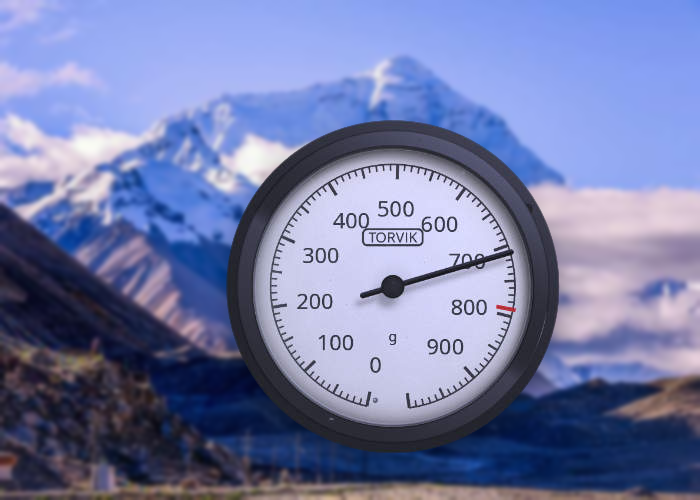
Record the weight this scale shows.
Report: 710 g
